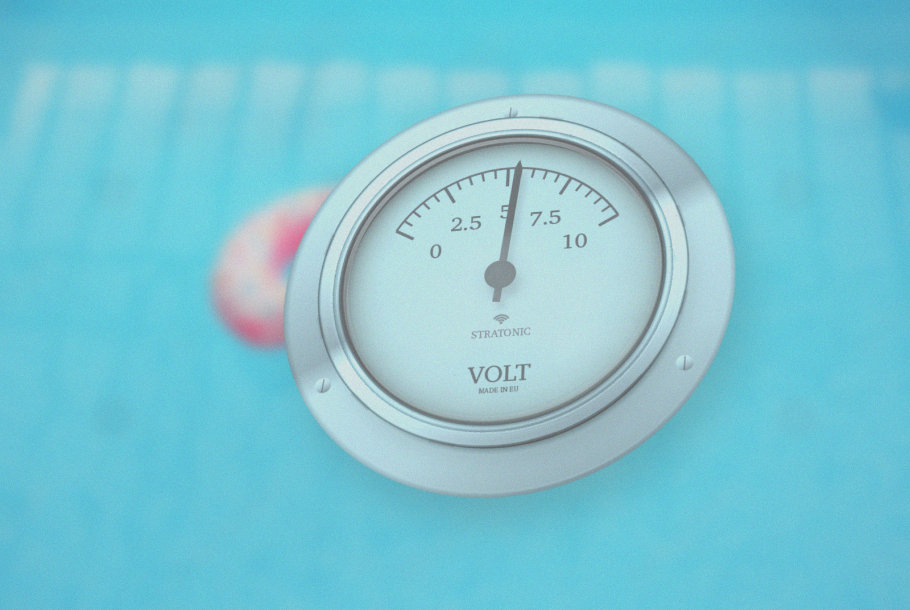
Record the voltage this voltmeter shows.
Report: 5.5 V
